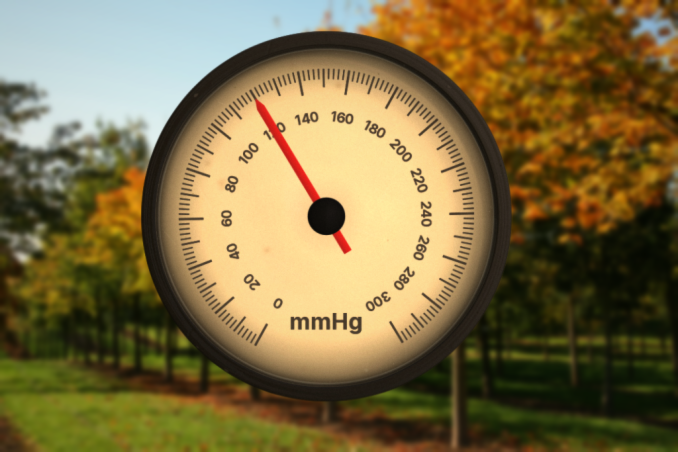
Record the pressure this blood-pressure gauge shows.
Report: 120 mmHg
